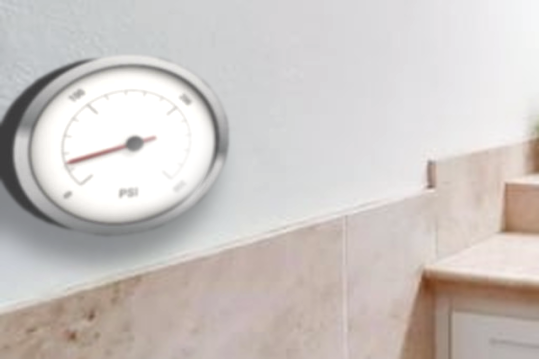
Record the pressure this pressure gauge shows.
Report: 30 psi
